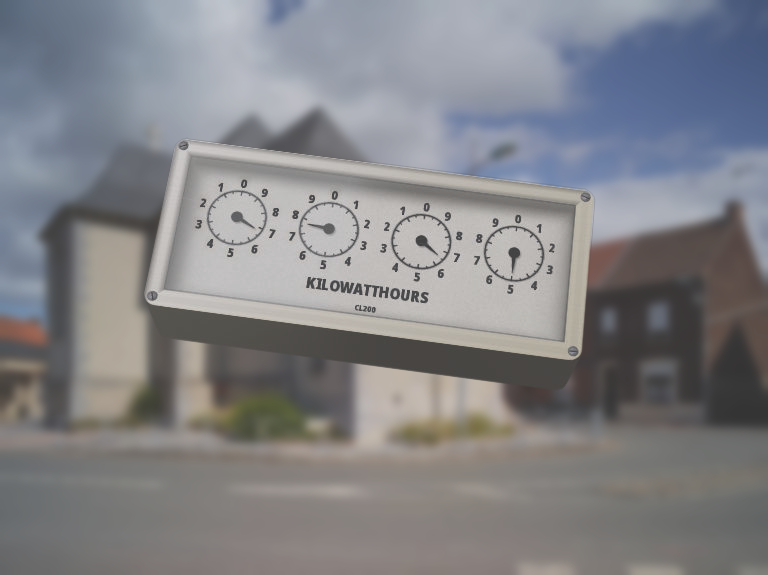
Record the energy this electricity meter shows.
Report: 6765 kWh
